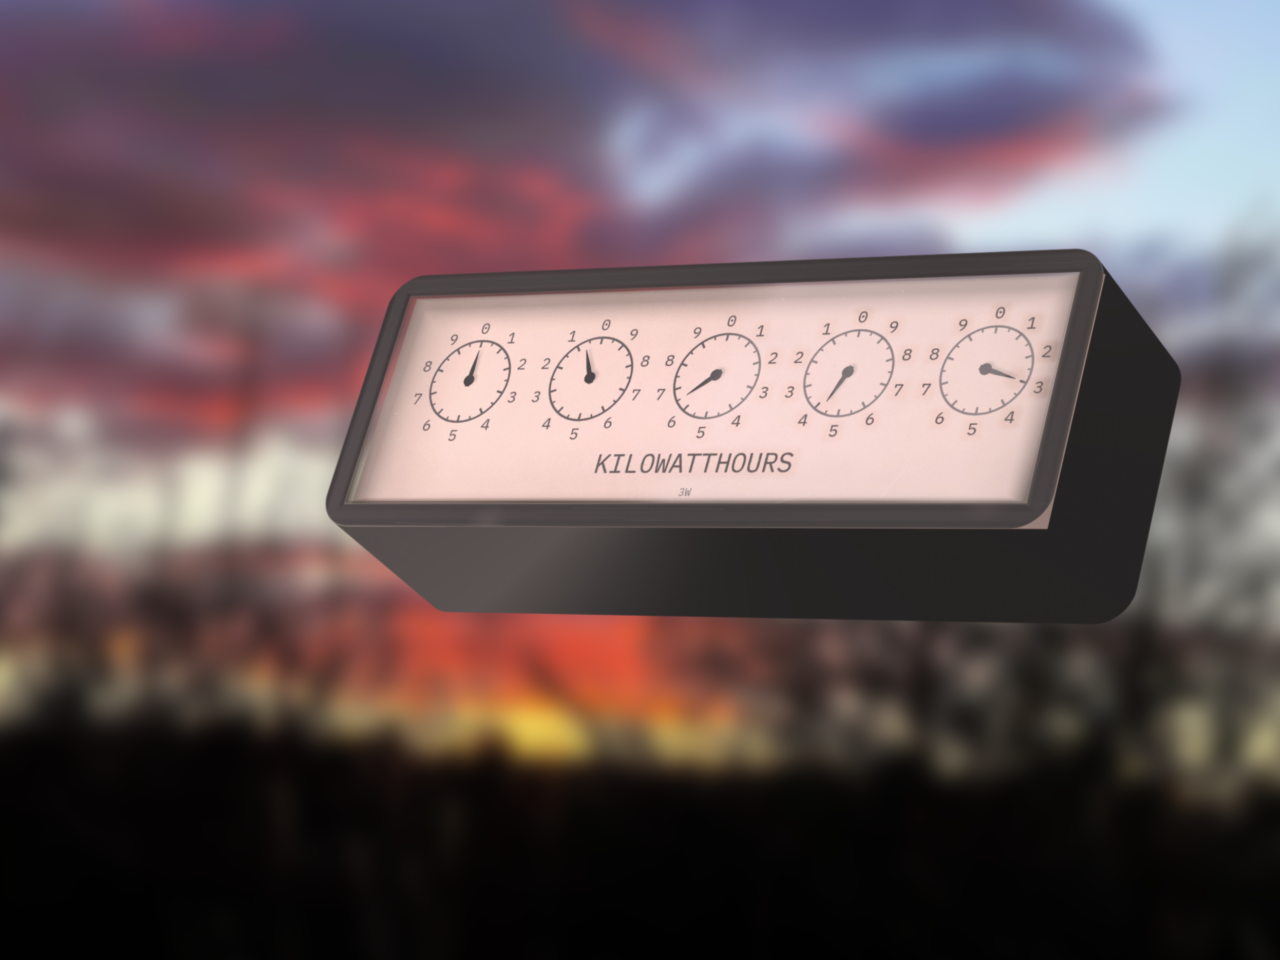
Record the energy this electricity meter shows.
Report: 643 kWh
